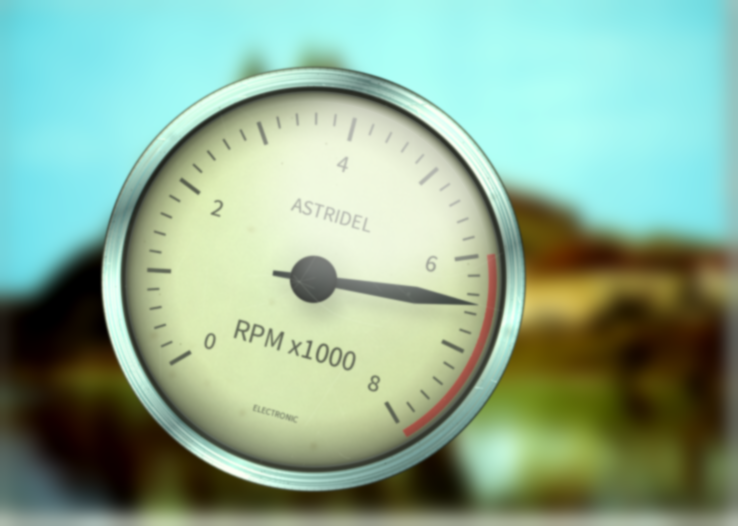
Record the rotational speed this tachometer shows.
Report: 6500 rpm
